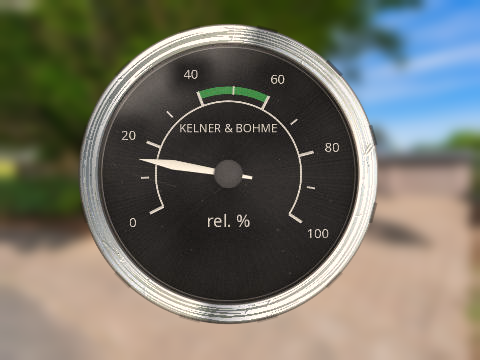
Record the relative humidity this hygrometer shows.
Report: 15 %
